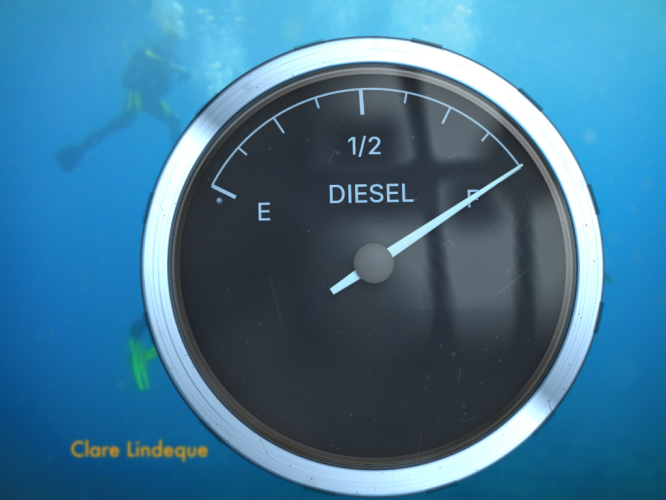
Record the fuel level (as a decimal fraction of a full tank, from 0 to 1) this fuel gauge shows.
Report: 1
